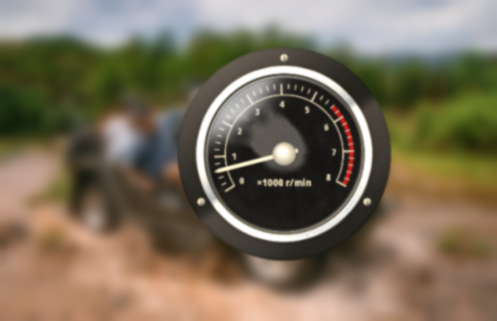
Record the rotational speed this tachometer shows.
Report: 600 rpm
